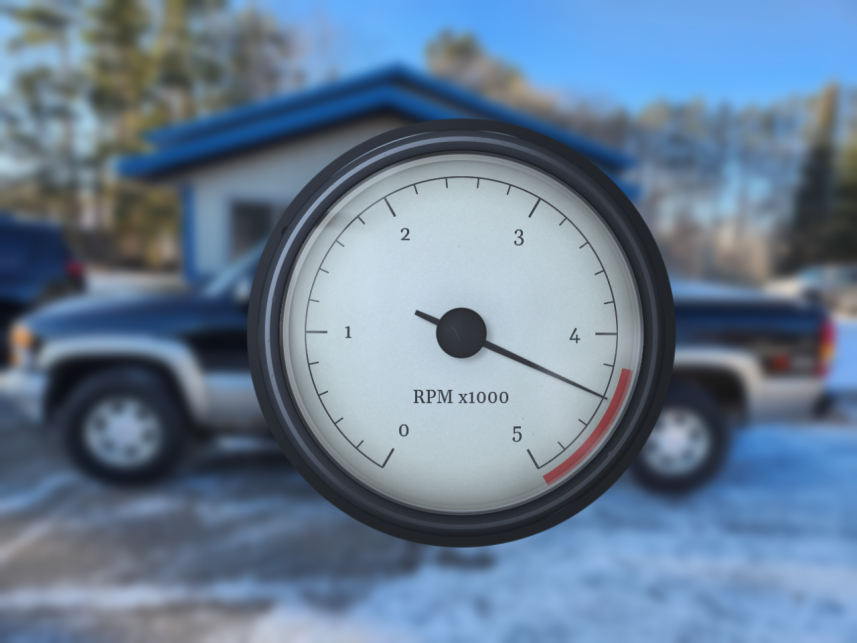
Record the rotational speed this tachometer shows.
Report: 4400 rpm
